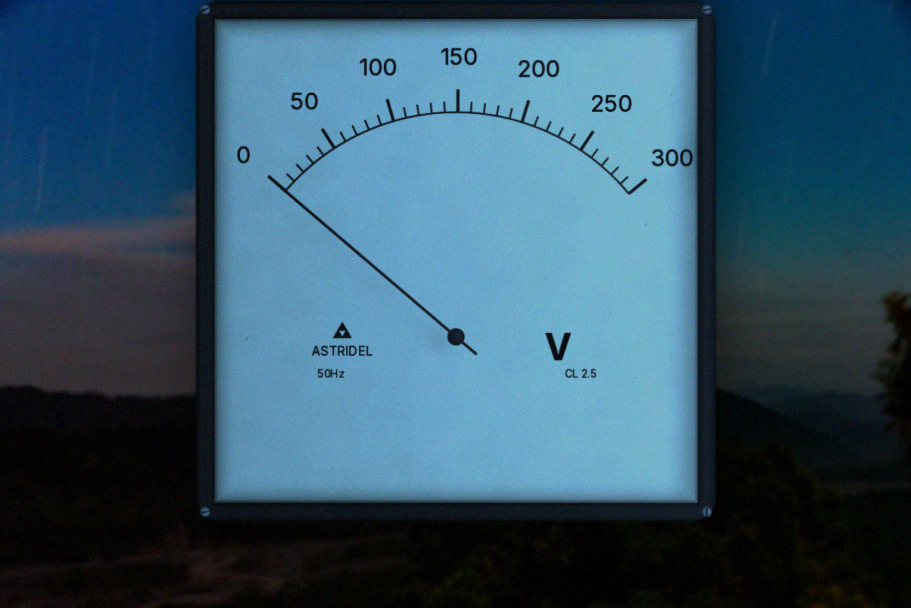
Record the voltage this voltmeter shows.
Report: 0 V
